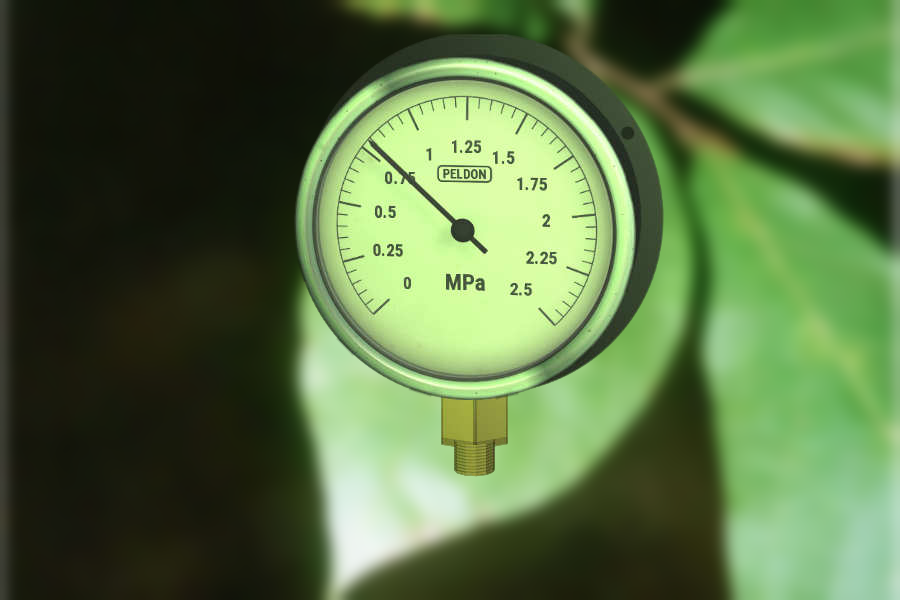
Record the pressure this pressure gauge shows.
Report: 0.8 MPa
